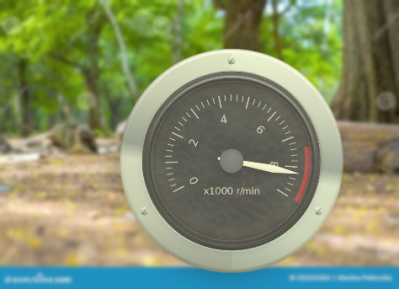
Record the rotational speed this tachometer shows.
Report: 8200 rpm
